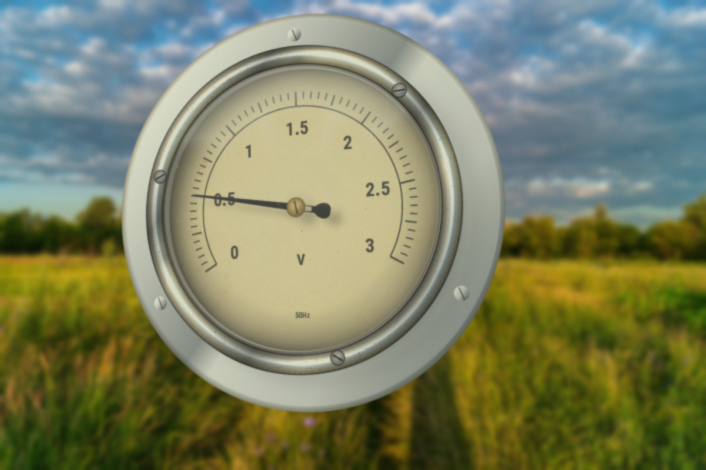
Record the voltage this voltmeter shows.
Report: 0.5 V
